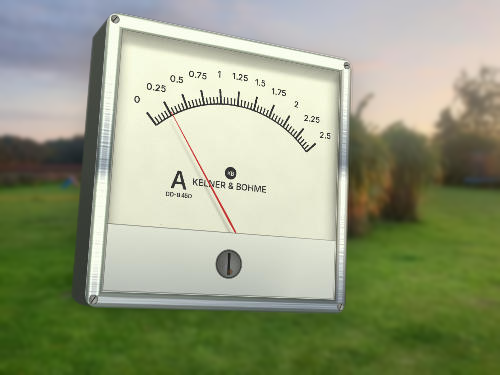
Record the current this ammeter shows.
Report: 0.25 A
